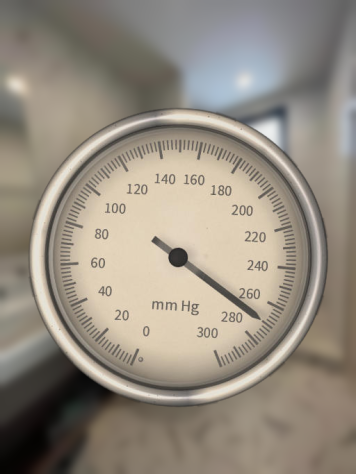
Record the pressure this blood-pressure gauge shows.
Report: 270 mmHg
